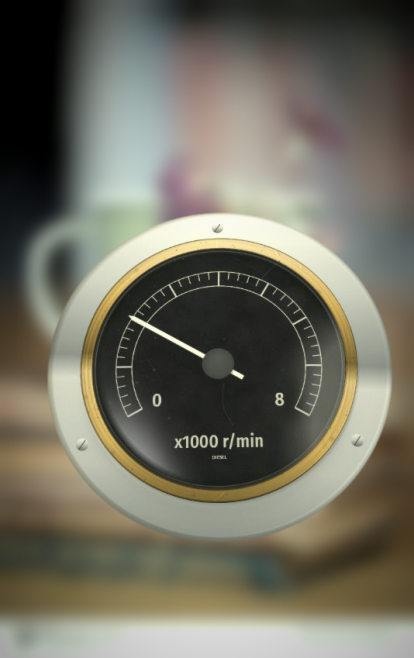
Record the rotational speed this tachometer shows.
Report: 2000 rpm
